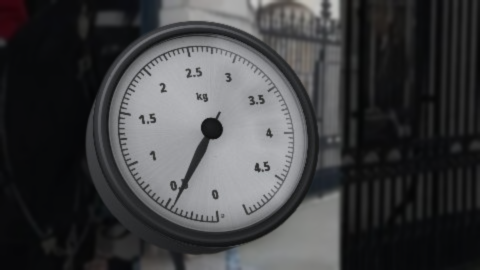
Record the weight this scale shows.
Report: 0.45 kg
